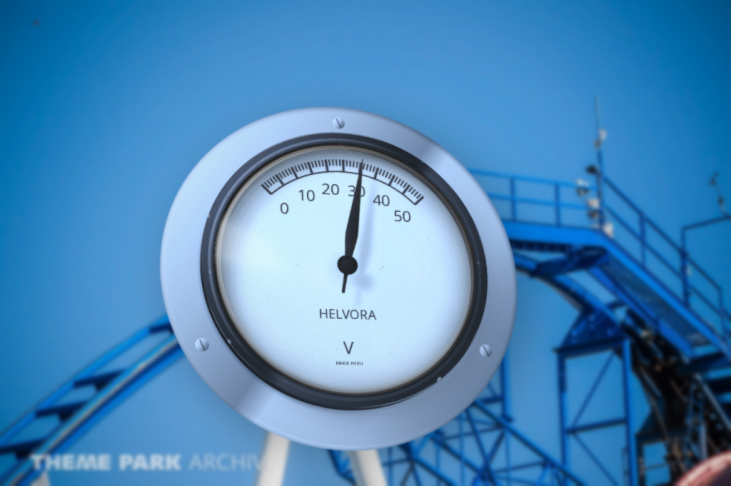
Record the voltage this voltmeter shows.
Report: 30 V
